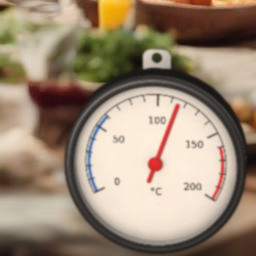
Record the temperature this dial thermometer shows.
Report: 115 °C
